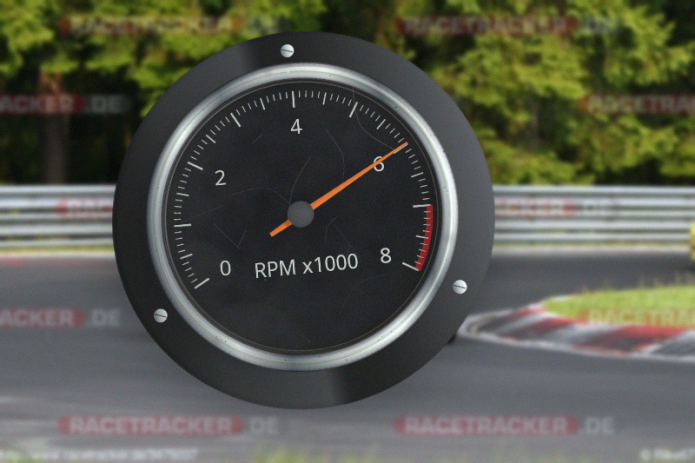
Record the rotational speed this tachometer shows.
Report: 6000 rpm
